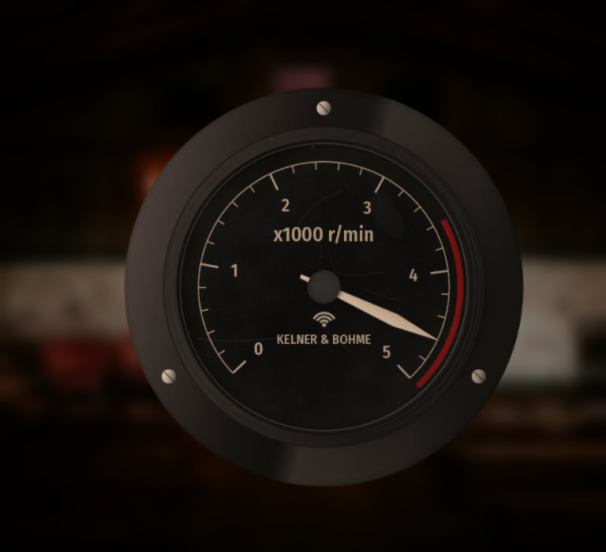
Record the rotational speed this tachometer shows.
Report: 4600 rpm
